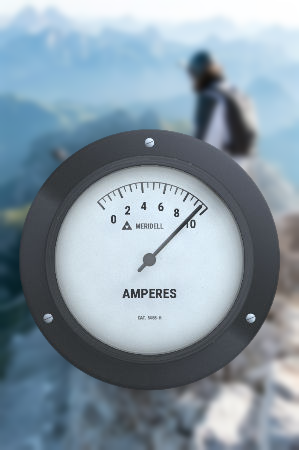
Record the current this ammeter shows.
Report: 9.5 A
